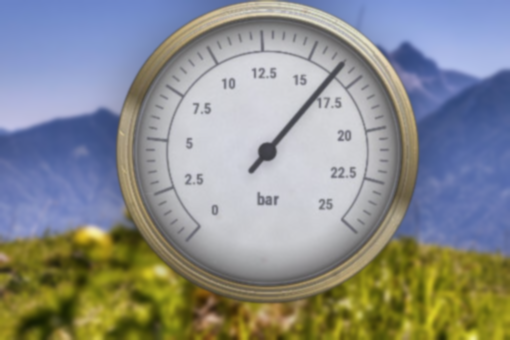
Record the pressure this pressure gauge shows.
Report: 16.5 bar
